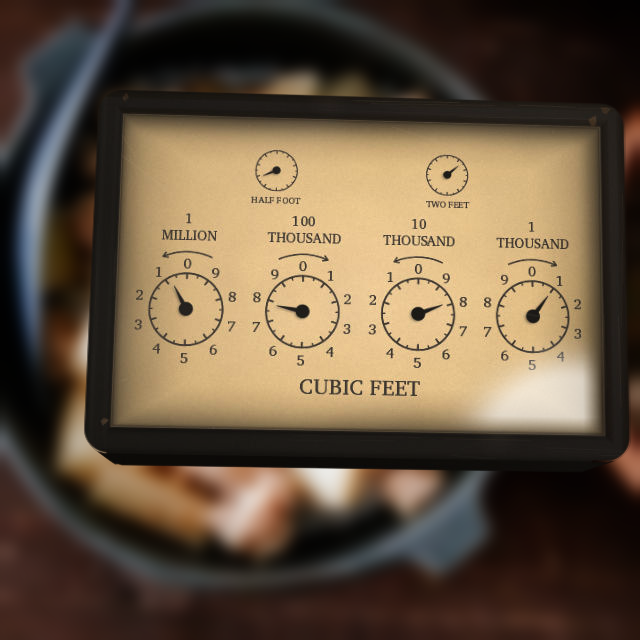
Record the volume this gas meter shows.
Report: 78100 ft³
